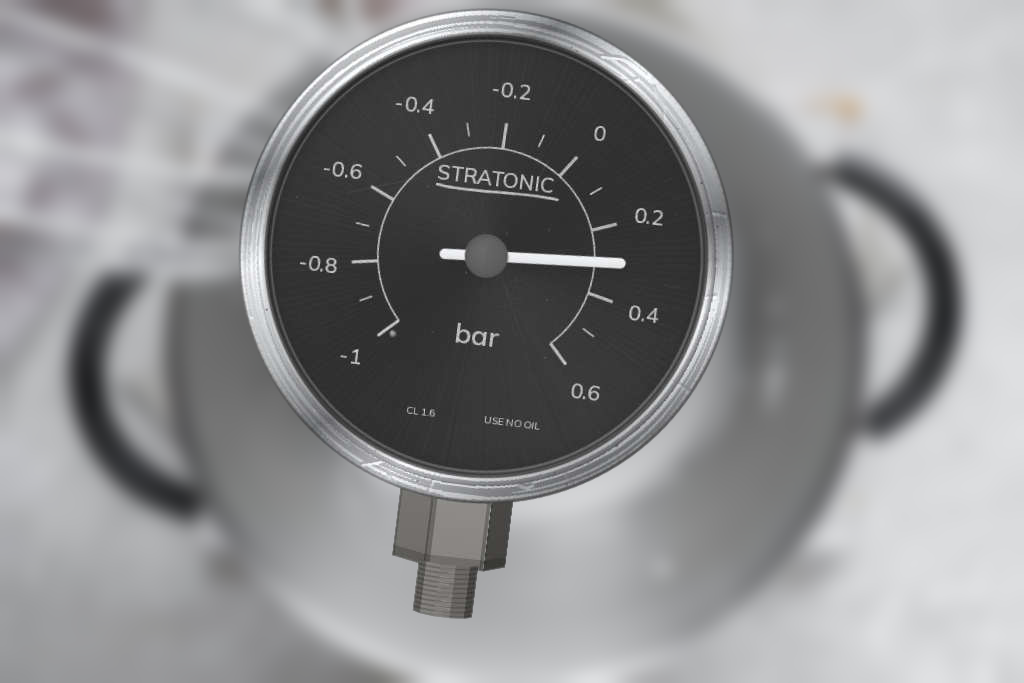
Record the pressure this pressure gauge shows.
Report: 0.3 bar
